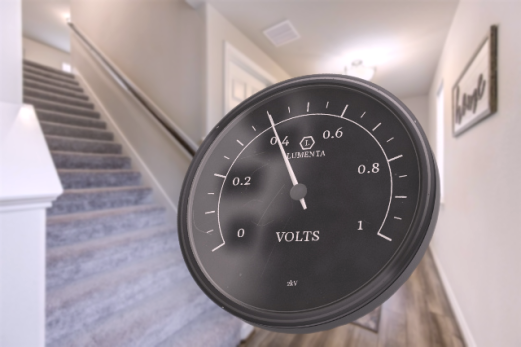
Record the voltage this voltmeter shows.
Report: 0.4 V
